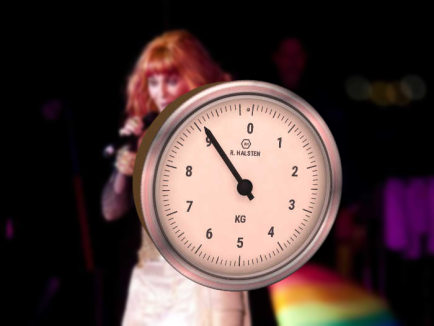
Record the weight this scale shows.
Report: 9.1 kg
